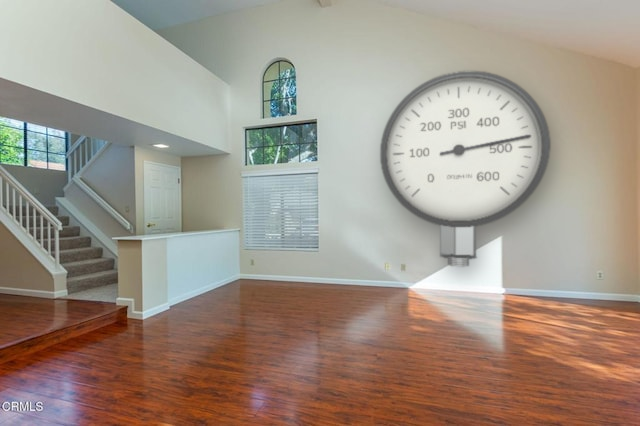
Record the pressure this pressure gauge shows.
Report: 480 psi
